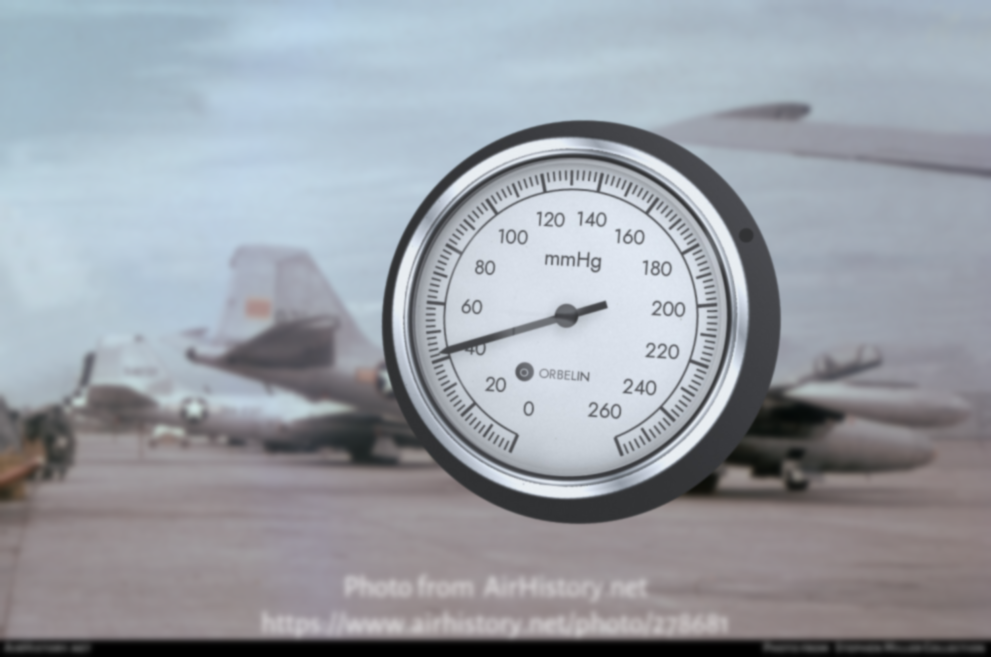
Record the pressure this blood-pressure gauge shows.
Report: 42 mmHg
